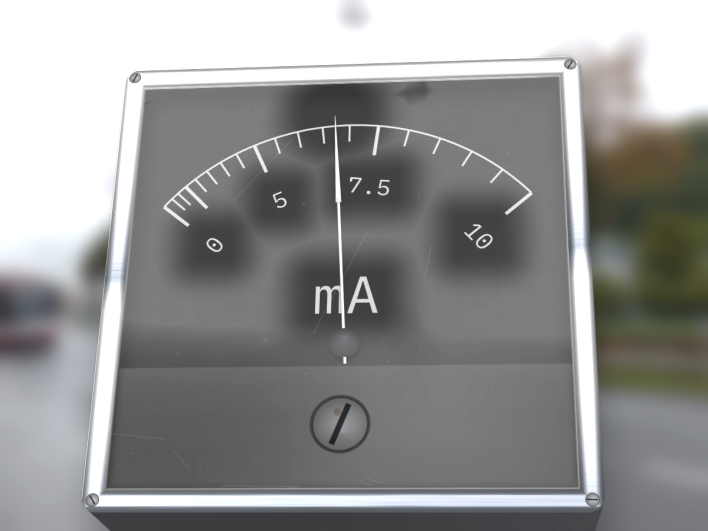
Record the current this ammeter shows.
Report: 6.75 mA
